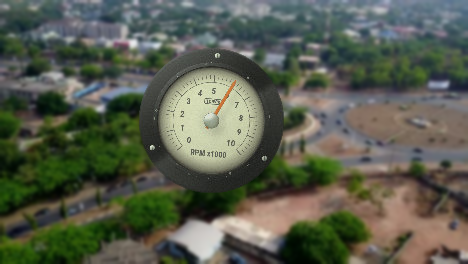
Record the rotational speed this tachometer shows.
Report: 6000 rpm
